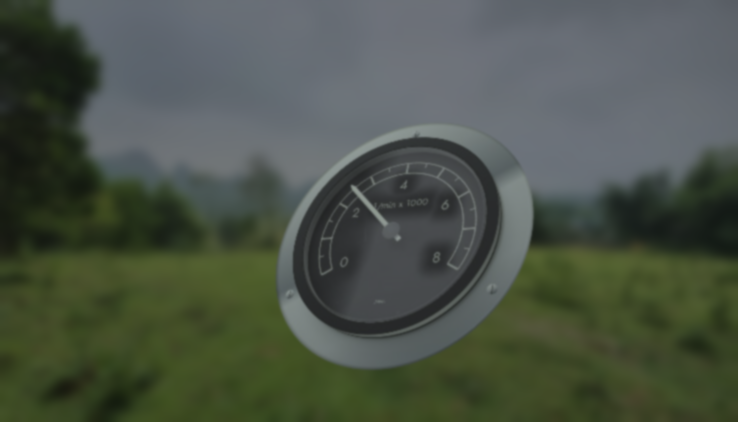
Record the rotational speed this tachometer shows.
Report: 2500 rpm
